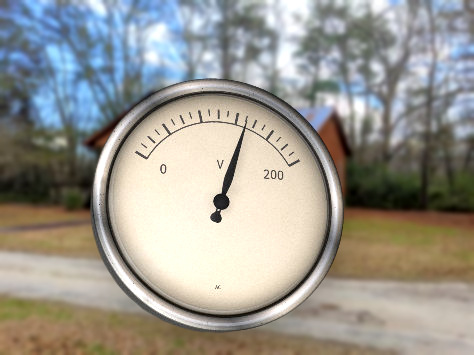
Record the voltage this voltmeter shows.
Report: 130 V
